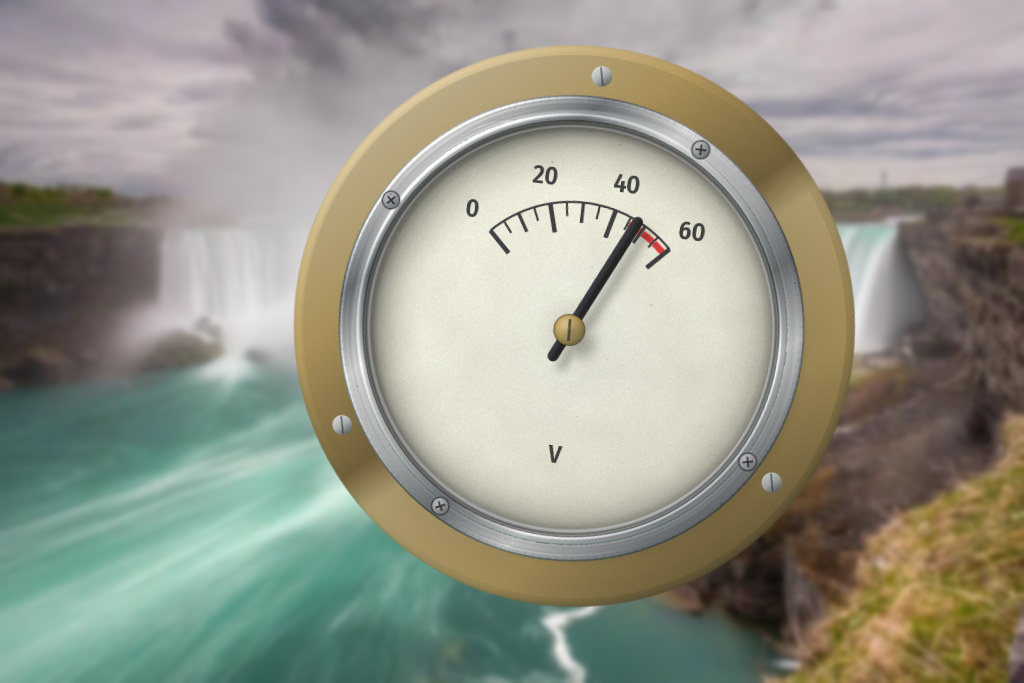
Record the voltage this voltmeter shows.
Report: 47.5 V
